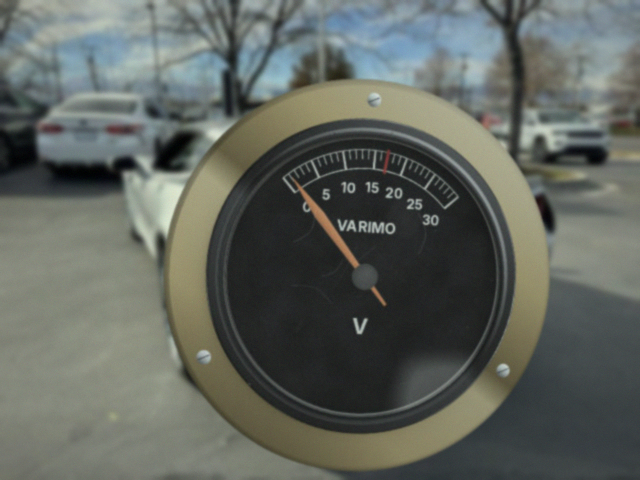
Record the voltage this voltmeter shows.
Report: 1 V
